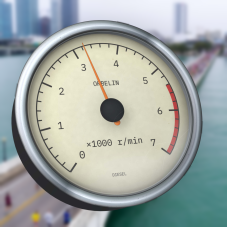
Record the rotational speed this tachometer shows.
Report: 3200 rpm
